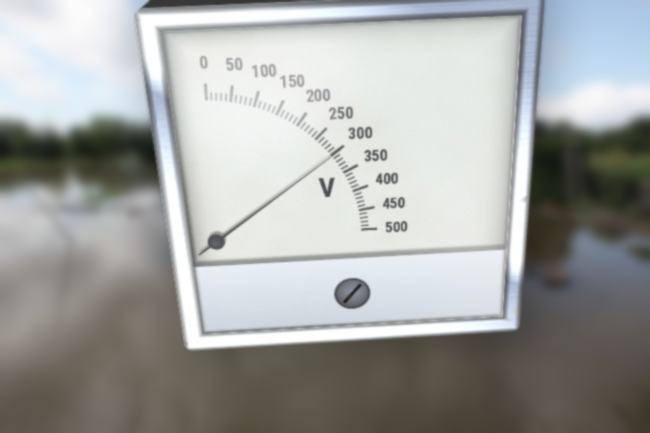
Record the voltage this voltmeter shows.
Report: 300 V
